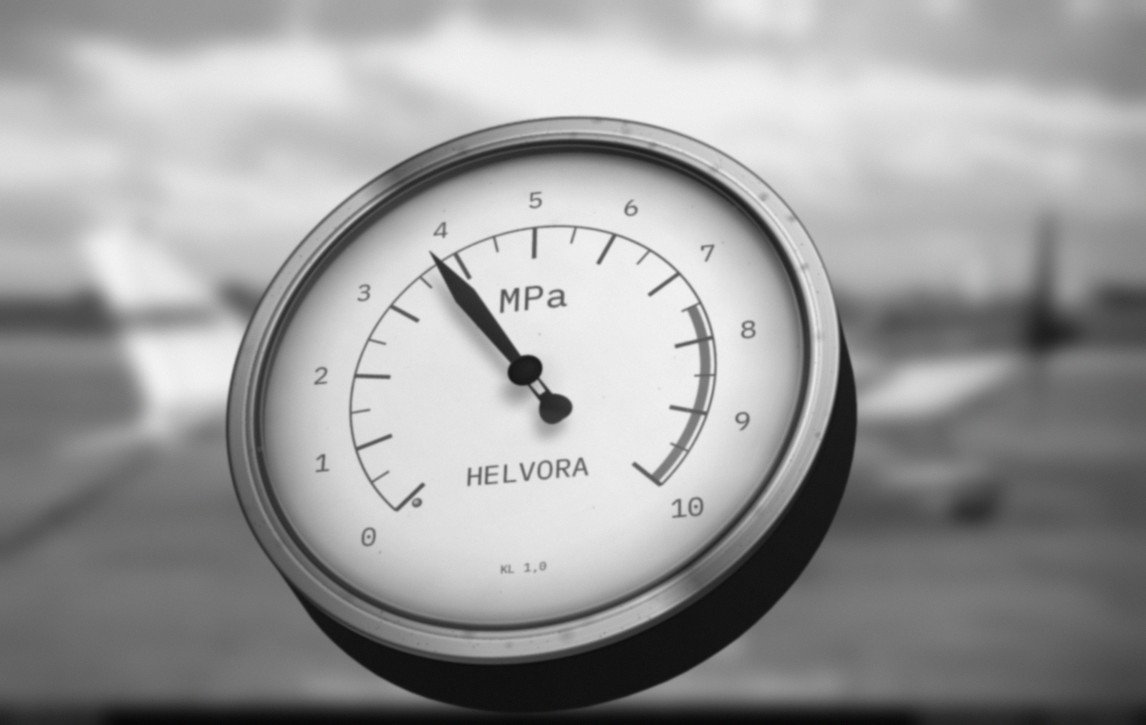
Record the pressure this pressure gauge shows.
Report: 3.75 MPa
